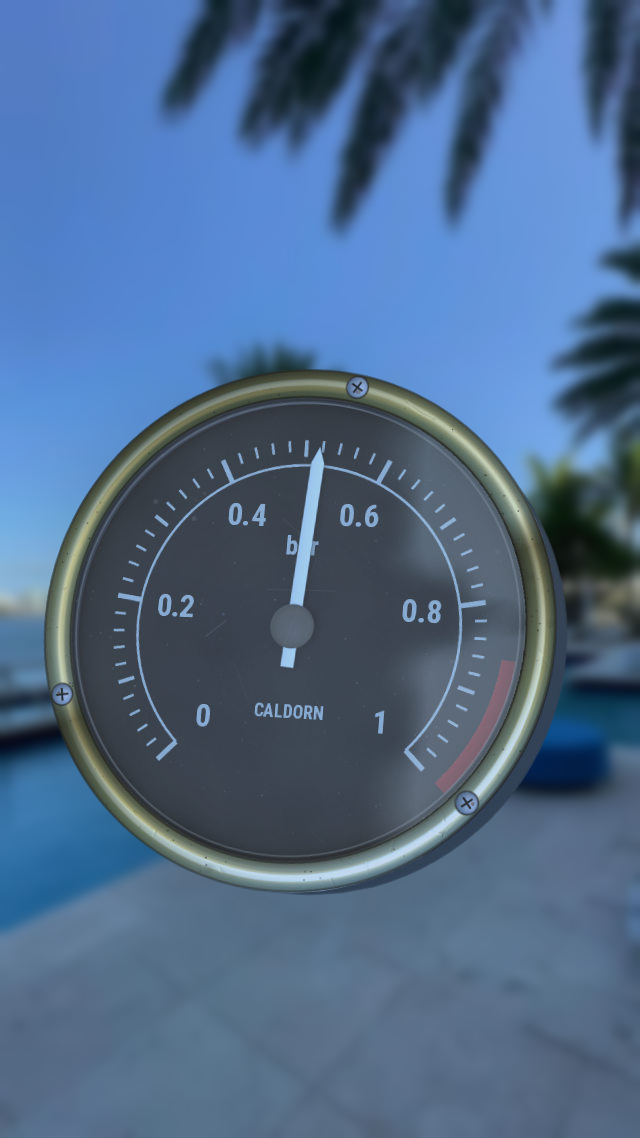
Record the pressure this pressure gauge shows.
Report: 0.52 bar
